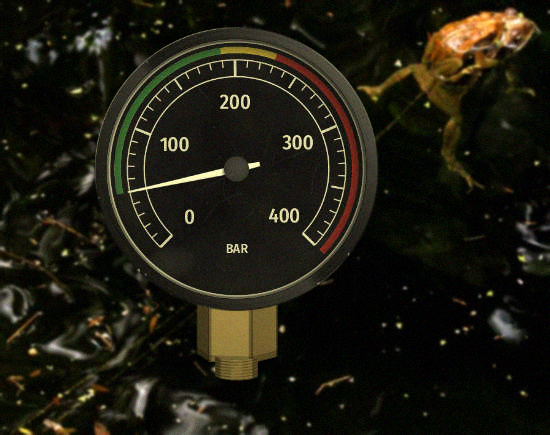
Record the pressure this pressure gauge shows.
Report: 50 bar
